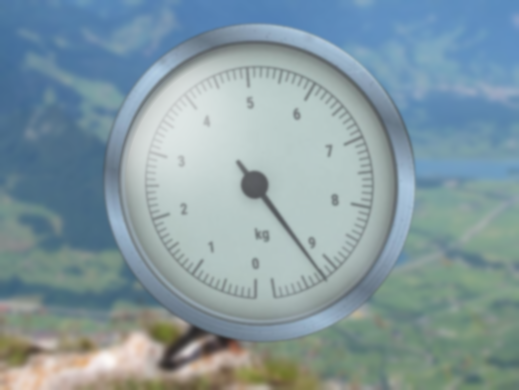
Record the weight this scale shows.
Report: 9.2 kg
